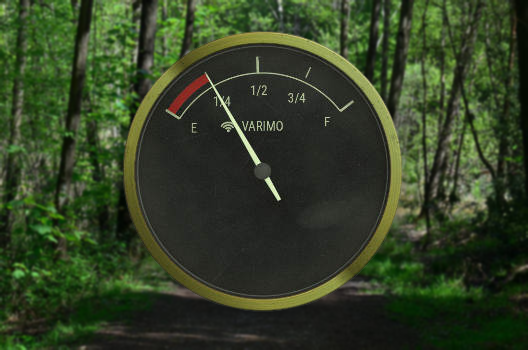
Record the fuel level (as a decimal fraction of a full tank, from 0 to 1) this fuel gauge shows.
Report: 0.25
